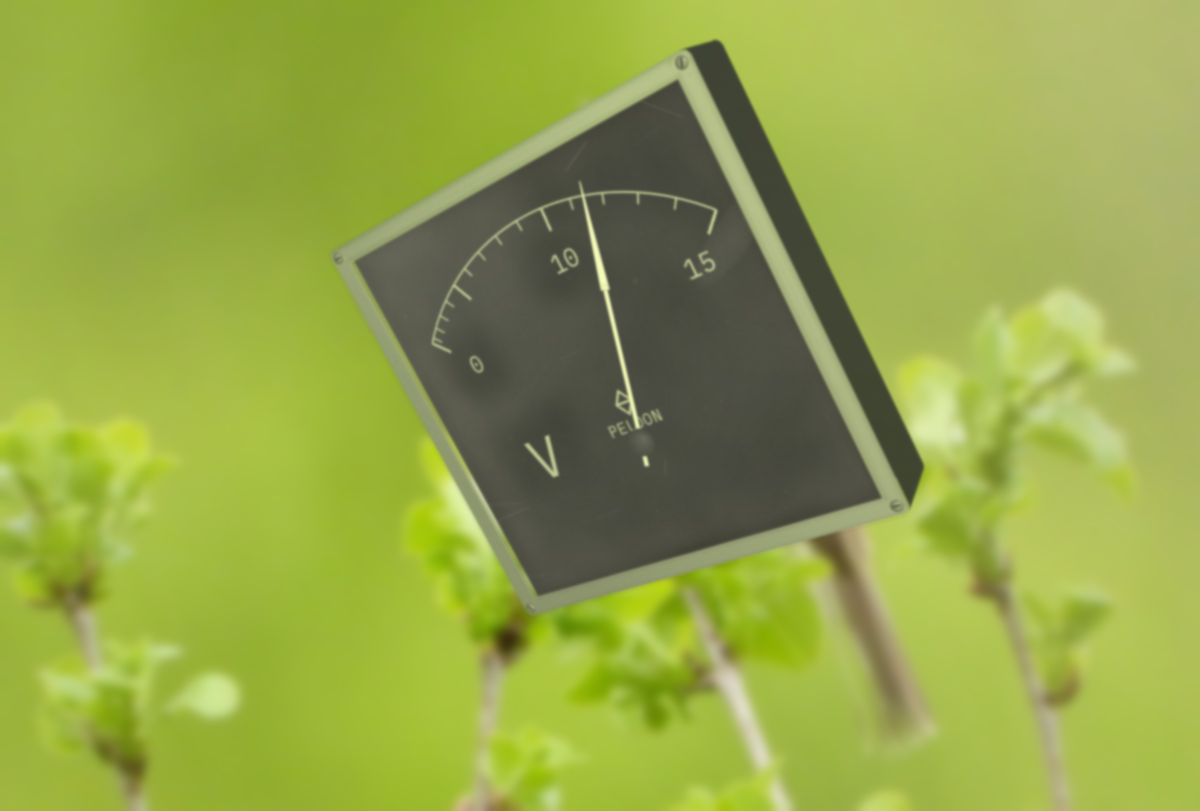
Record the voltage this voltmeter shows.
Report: 11.5 V
